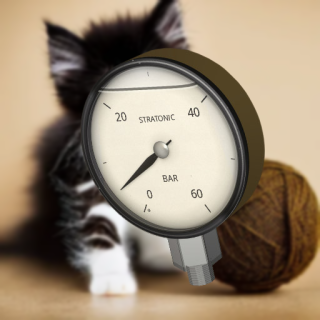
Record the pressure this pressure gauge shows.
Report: 5 bar
